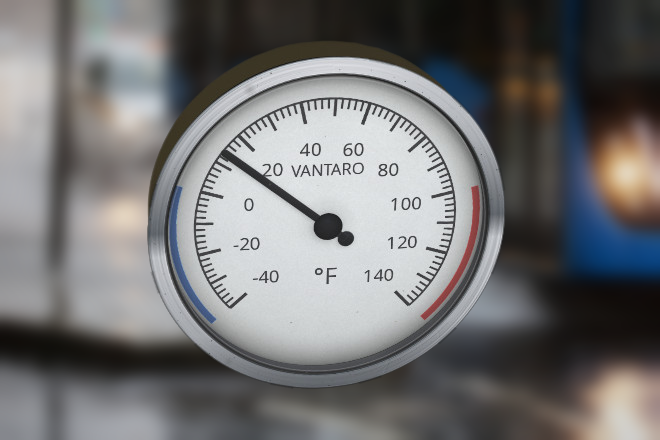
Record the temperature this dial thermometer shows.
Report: 14 °F
